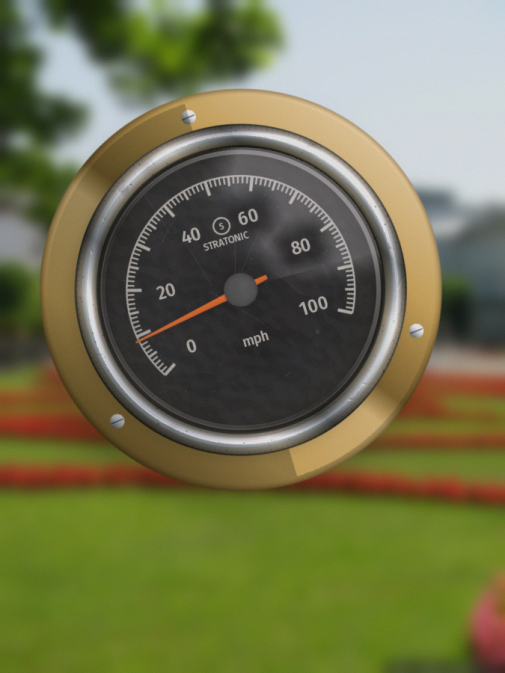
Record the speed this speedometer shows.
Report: 9 mph
